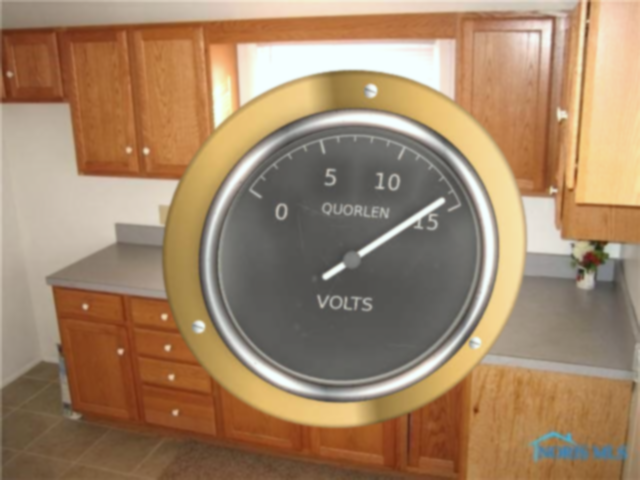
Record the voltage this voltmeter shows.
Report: 14 V
